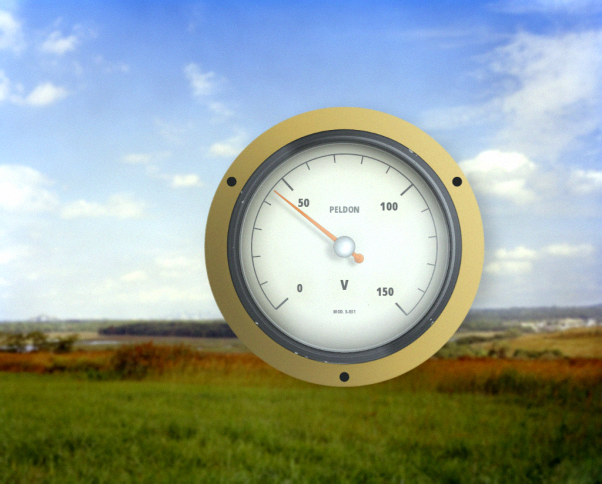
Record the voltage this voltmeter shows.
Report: 45 V
